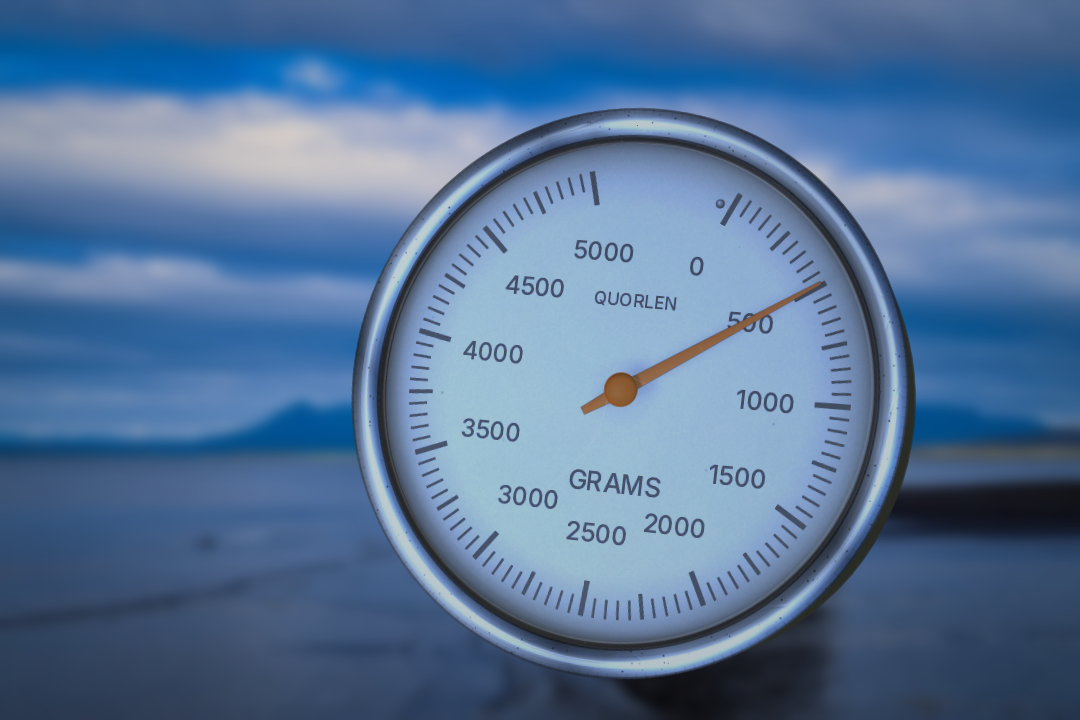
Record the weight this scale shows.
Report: 500 g
